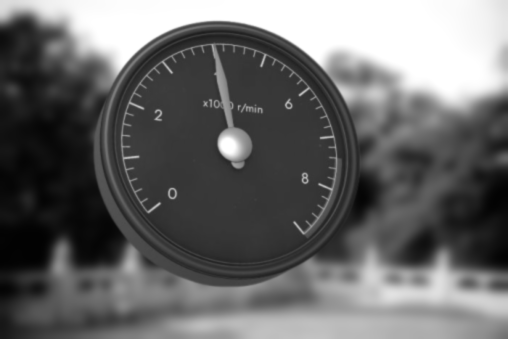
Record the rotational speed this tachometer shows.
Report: 4000 rpm
